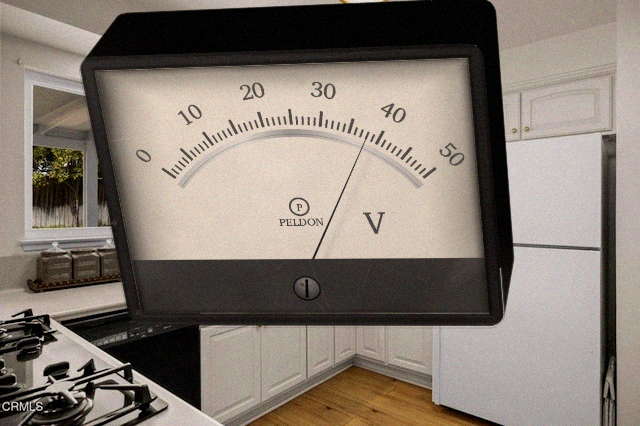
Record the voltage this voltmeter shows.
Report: 38 V
